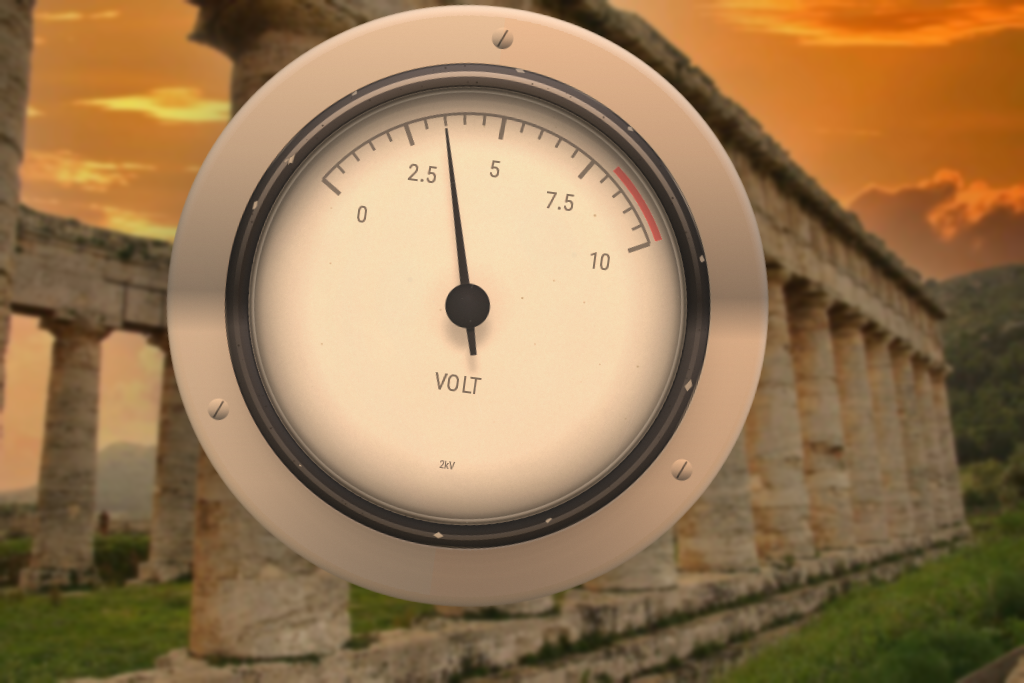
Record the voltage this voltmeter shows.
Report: 3.5 V
